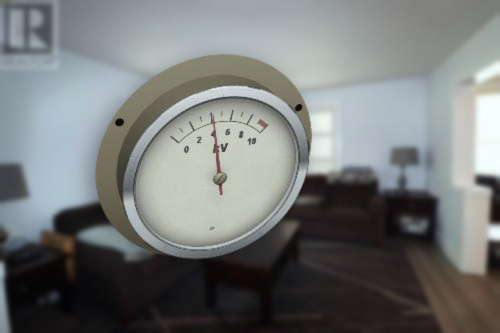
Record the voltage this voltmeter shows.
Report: 4 kV
